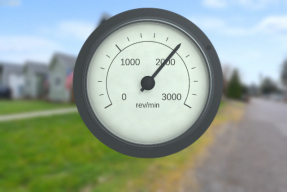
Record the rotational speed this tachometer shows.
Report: 2000 rpm
